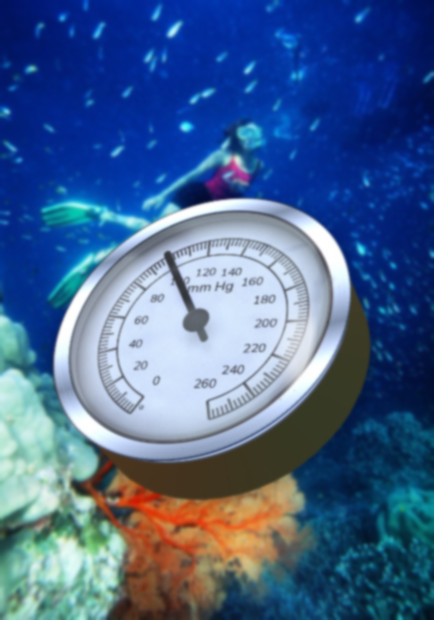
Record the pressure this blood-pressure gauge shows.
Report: 100 mmHg
